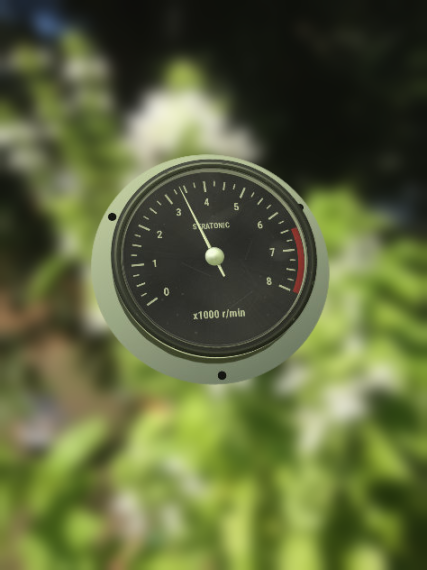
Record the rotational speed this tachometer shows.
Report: 3375 rpm
